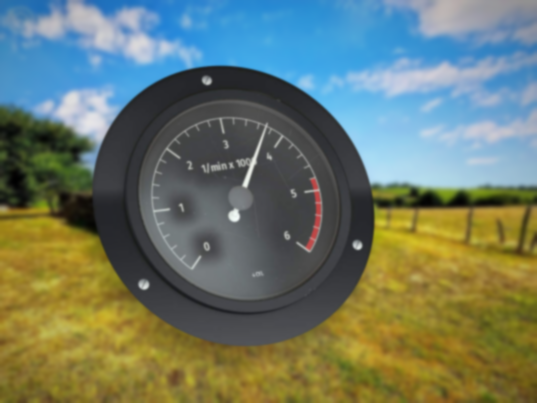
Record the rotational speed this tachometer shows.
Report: 3700 rpm
